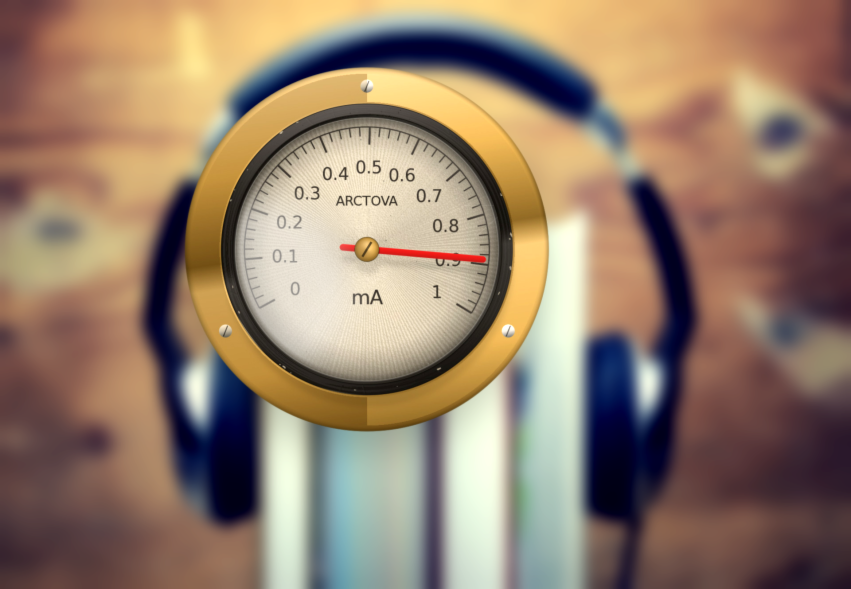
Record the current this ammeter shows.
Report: 0.89 mA
